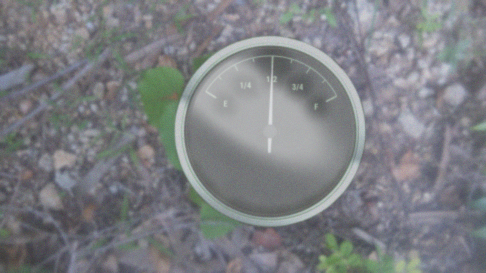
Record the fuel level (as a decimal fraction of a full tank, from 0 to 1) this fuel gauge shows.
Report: 0.5
